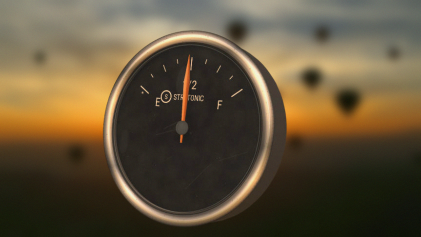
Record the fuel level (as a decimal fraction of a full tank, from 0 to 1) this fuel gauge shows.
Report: 0.5
